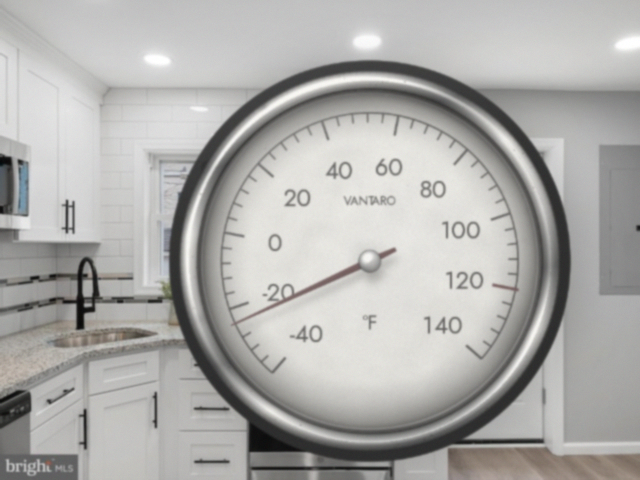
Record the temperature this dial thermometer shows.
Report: -24 °F
